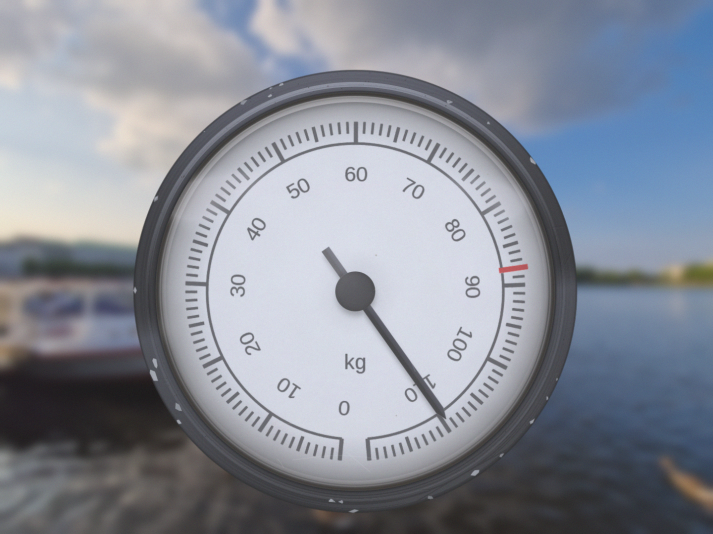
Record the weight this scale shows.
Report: 109.5 kg
